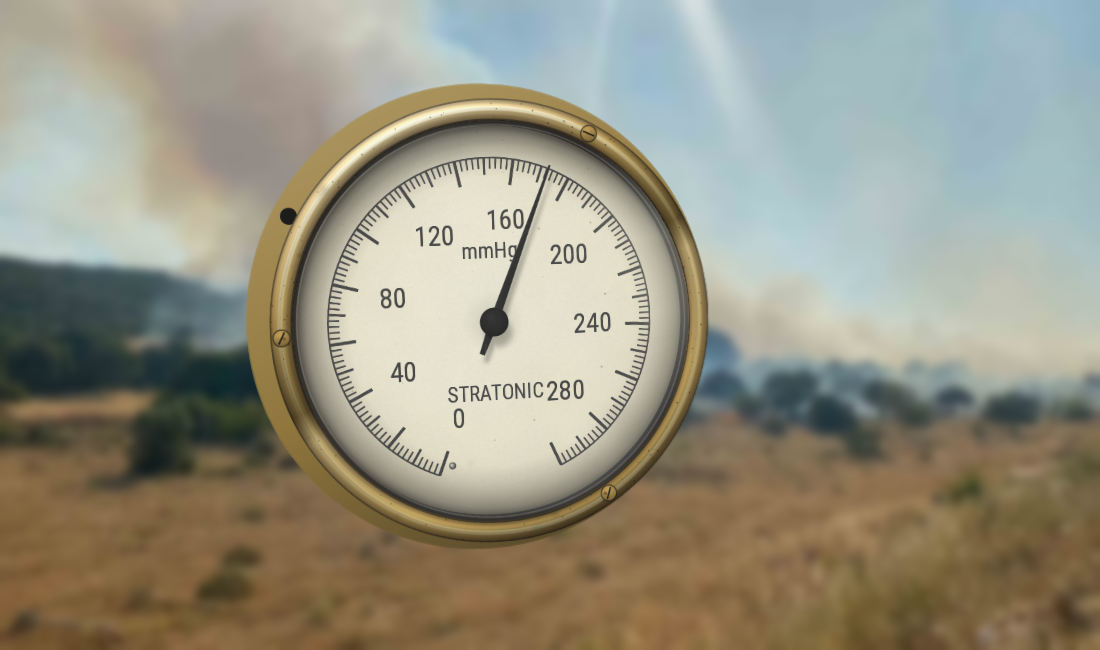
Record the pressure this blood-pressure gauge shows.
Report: 172 mmHg
